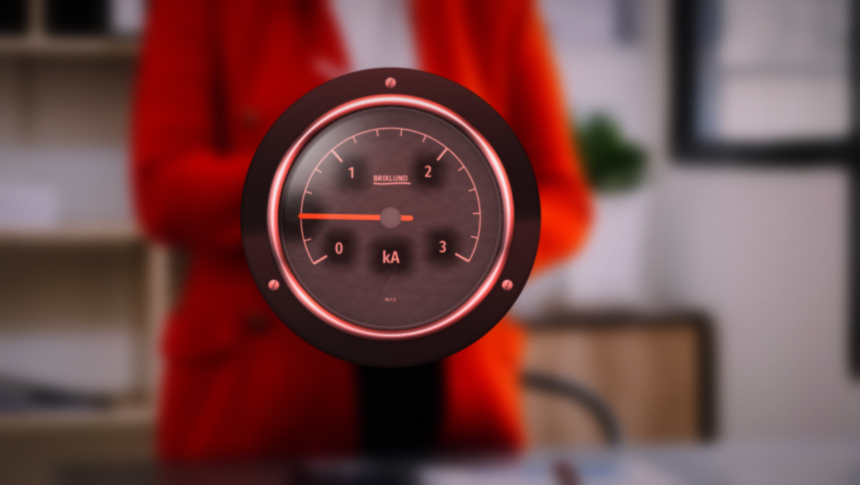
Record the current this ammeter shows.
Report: 0.4 kA
